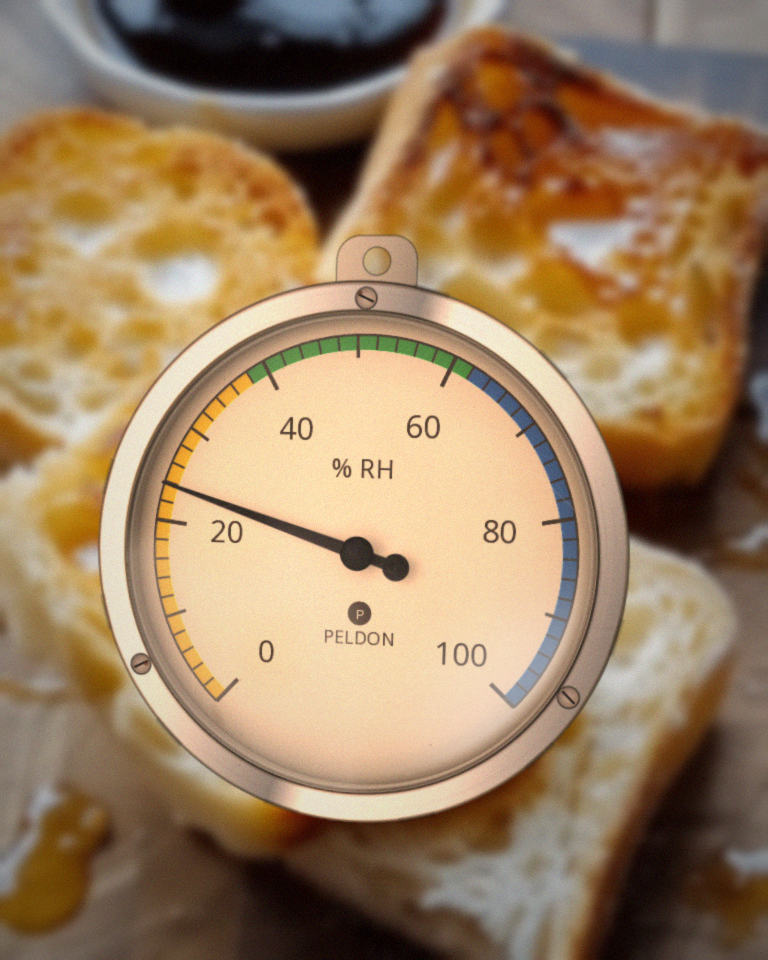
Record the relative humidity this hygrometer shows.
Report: 24 %
